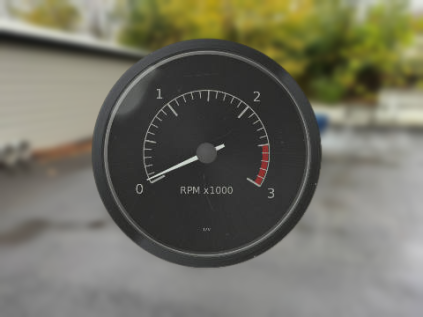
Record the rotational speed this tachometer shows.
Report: 50 rpm
